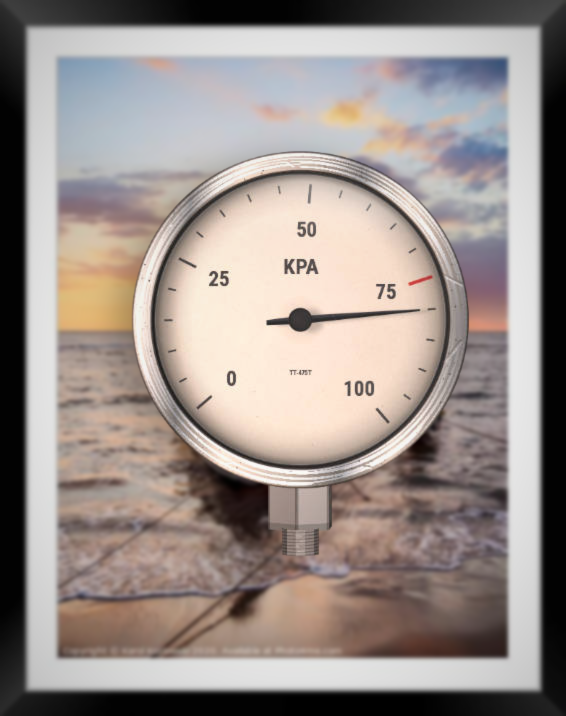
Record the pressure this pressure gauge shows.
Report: 80 kPa
